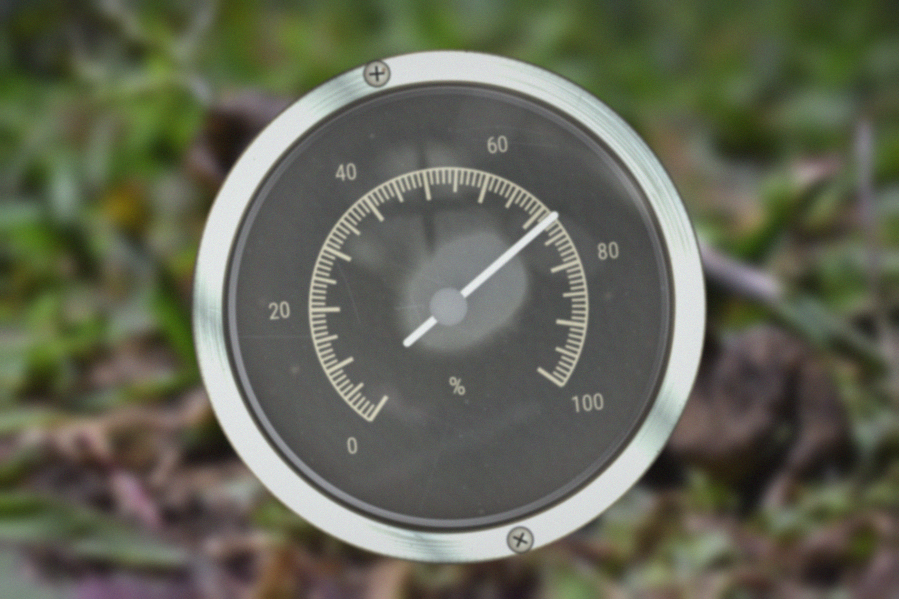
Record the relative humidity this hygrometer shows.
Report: 72 %
